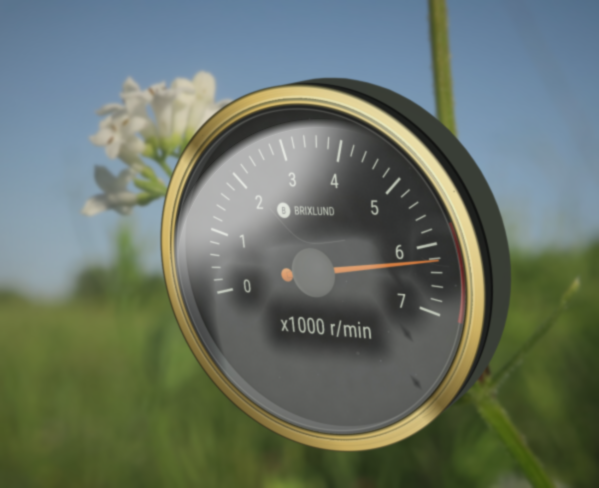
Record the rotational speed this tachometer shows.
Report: 6200 rpm
